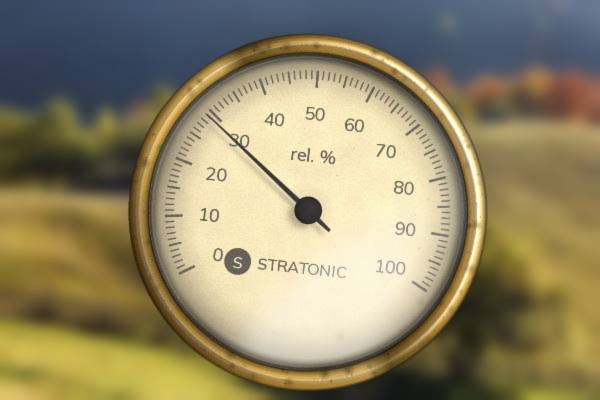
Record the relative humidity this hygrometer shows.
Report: 29 %
